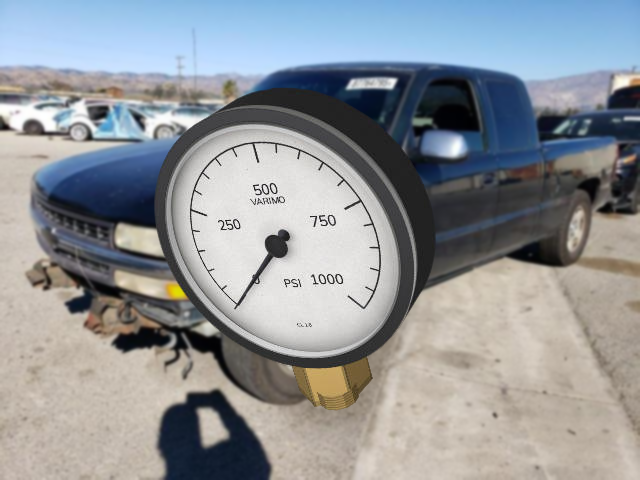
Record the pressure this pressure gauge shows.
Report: 0 psi
